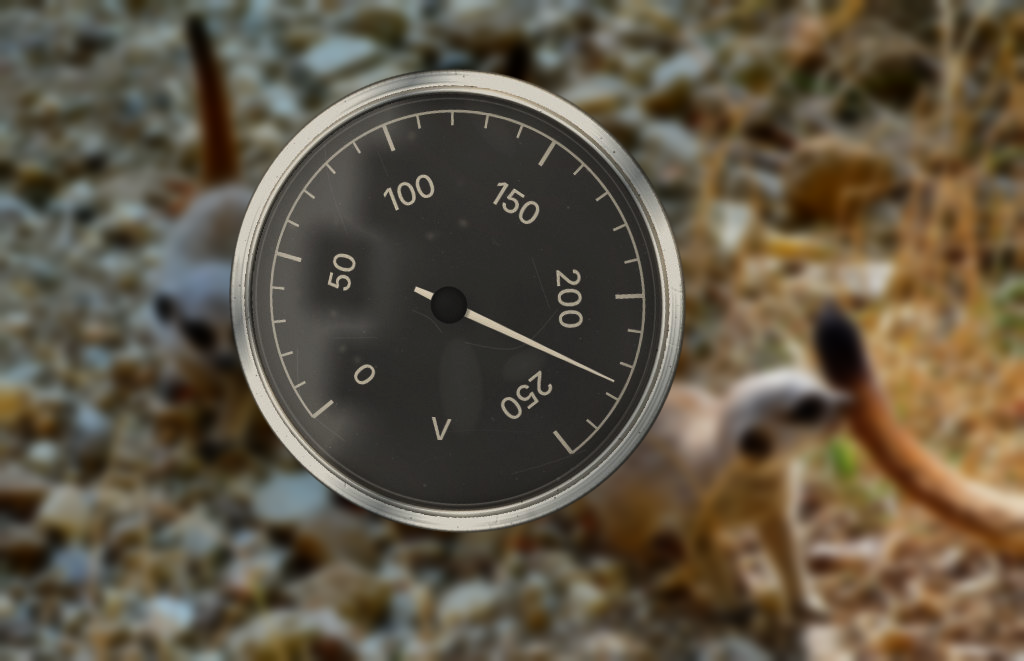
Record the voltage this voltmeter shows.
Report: 225 V
